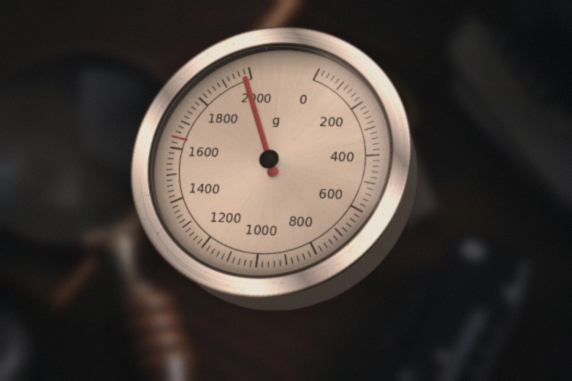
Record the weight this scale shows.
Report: 1980 g
